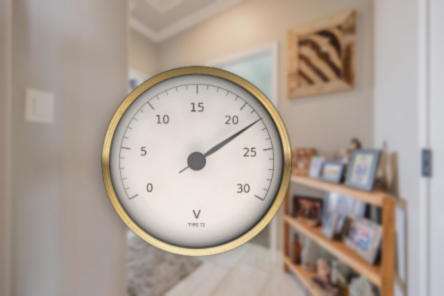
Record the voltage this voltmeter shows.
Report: 22 V
